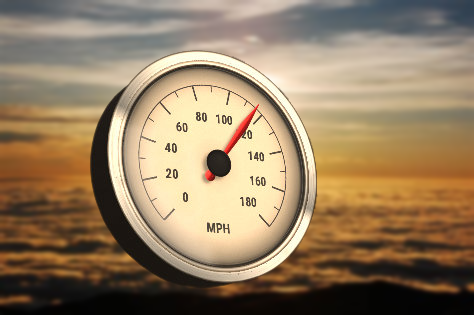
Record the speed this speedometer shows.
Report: 115 mph
